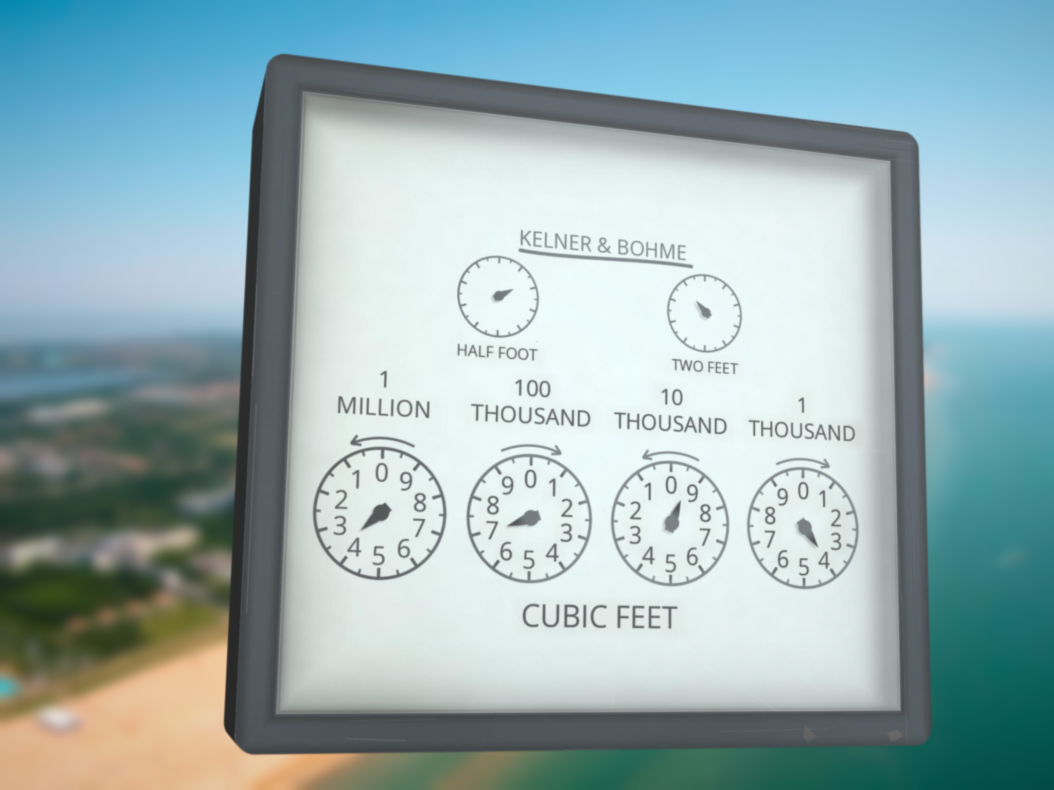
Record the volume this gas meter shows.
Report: 369400 ft³
